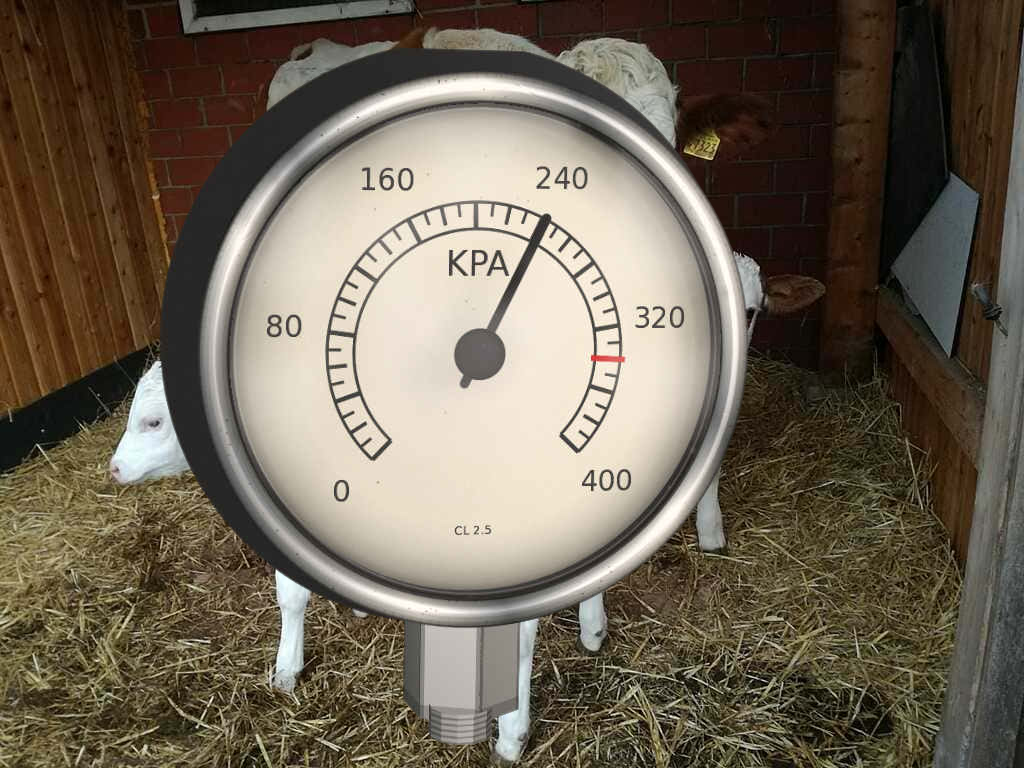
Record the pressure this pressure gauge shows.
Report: 240 kPa
